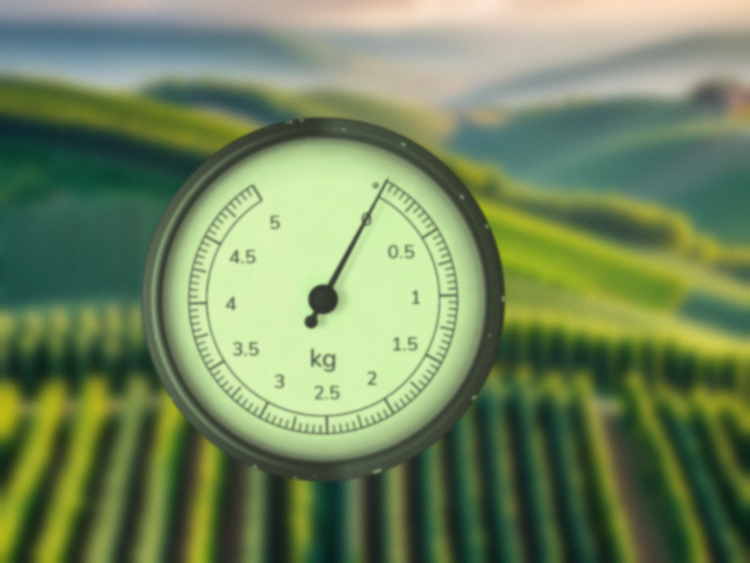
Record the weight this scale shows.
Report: 0 kg
